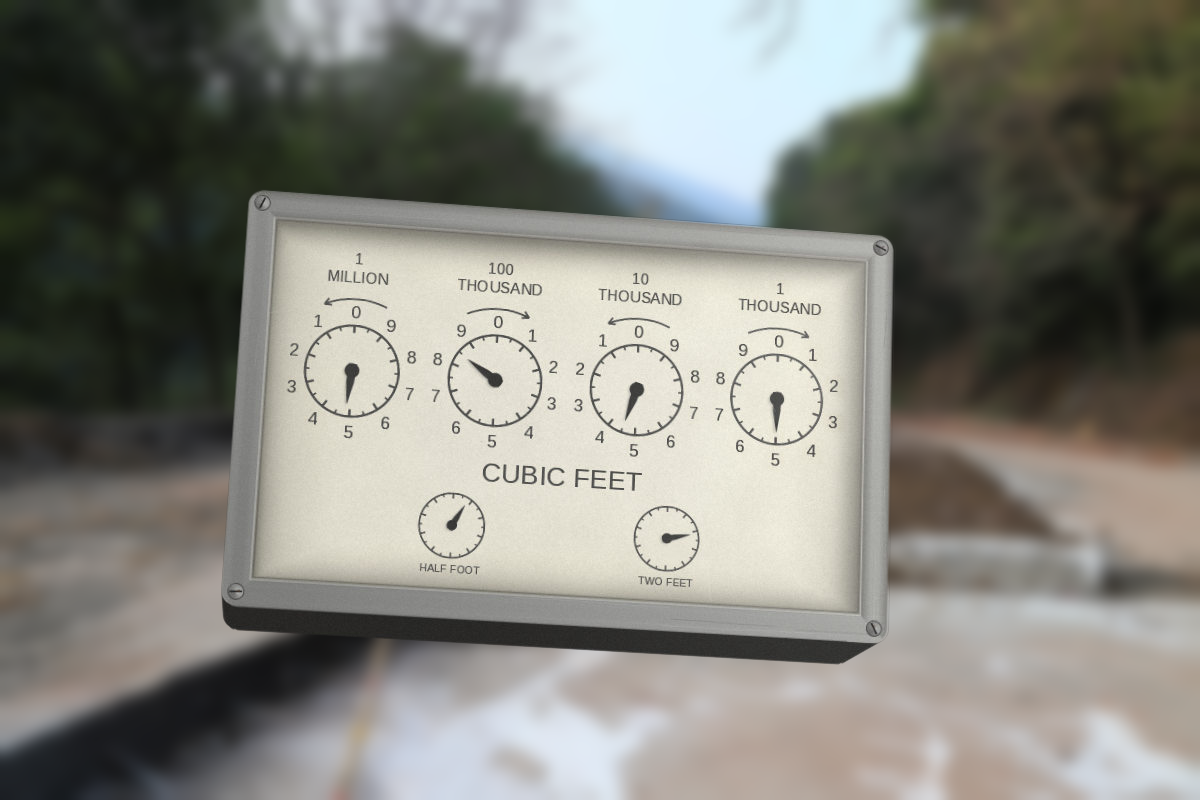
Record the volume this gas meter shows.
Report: 484500 ft³
